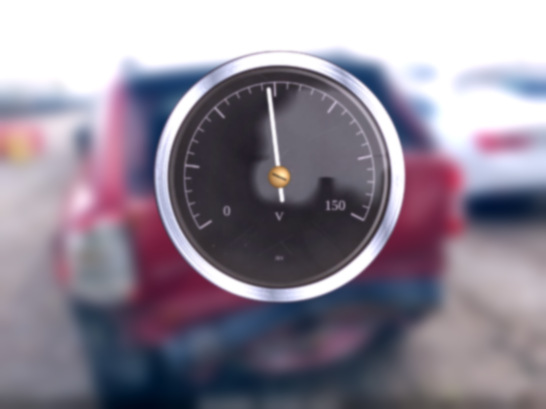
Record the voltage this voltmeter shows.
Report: 72.5 V
